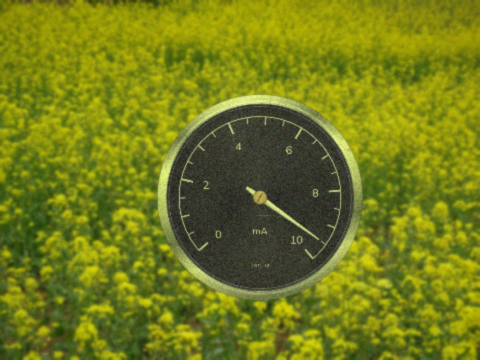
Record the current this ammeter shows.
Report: 9.5 mA
